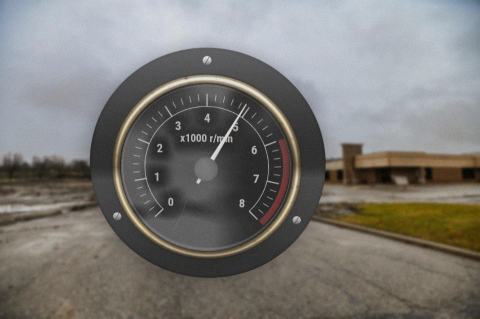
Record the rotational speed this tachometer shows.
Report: 4900 rpm
